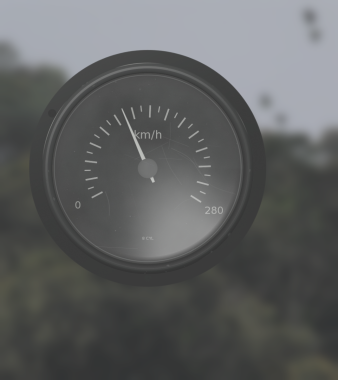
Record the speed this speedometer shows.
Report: 110 km/h
